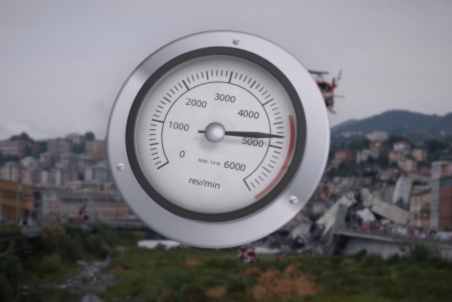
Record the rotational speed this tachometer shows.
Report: 4800 rpm
